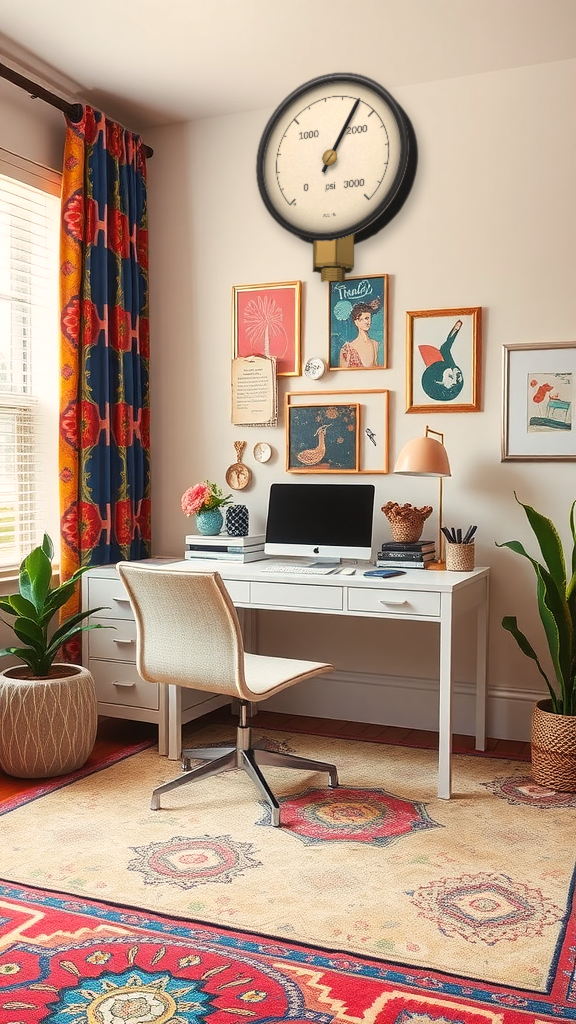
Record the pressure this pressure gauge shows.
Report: 1800 psi
